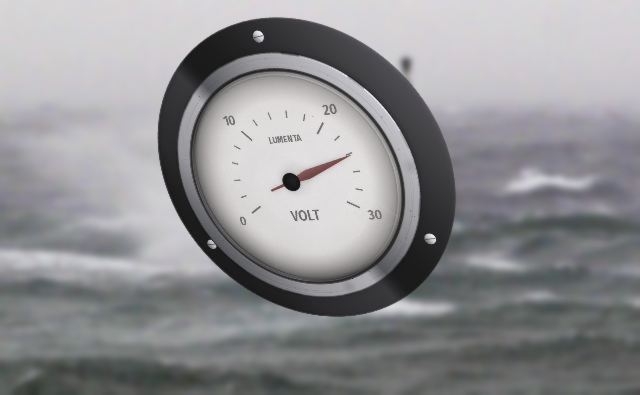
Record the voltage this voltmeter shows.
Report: 24 V
